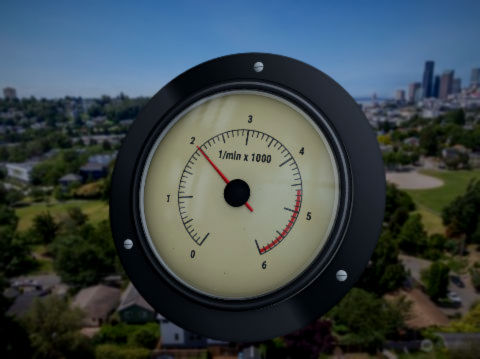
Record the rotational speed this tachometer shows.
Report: 2000 rpm
